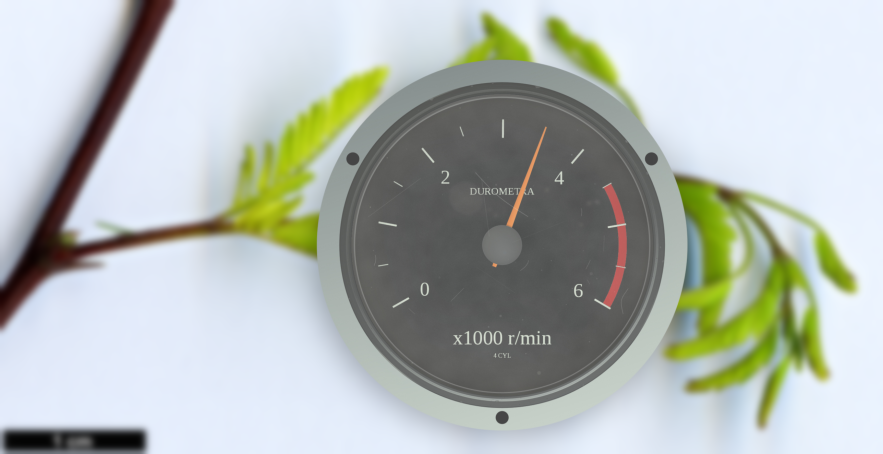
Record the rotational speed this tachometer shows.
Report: 3500 rpm
